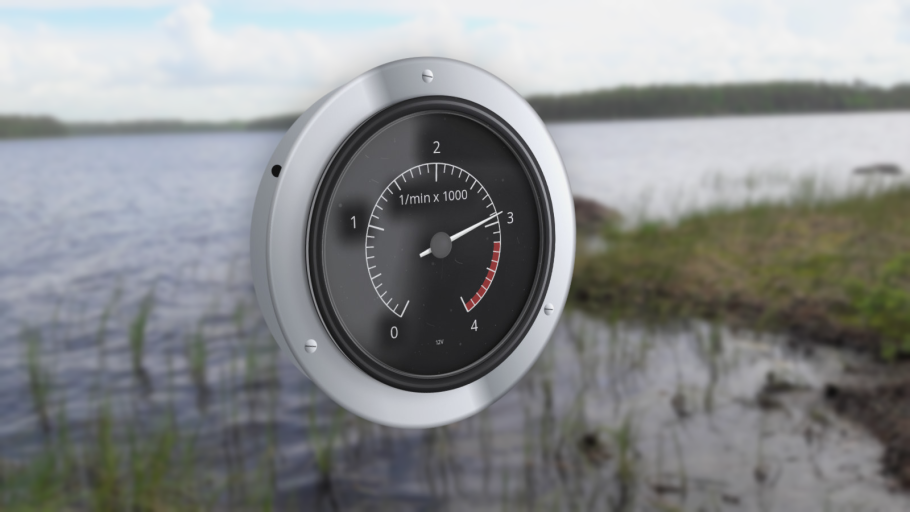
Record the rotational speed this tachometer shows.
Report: 2900 rpm
